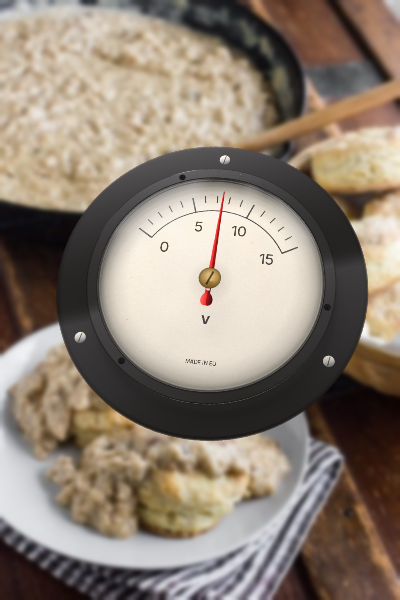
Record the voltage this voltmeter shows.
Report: 7.5 V
